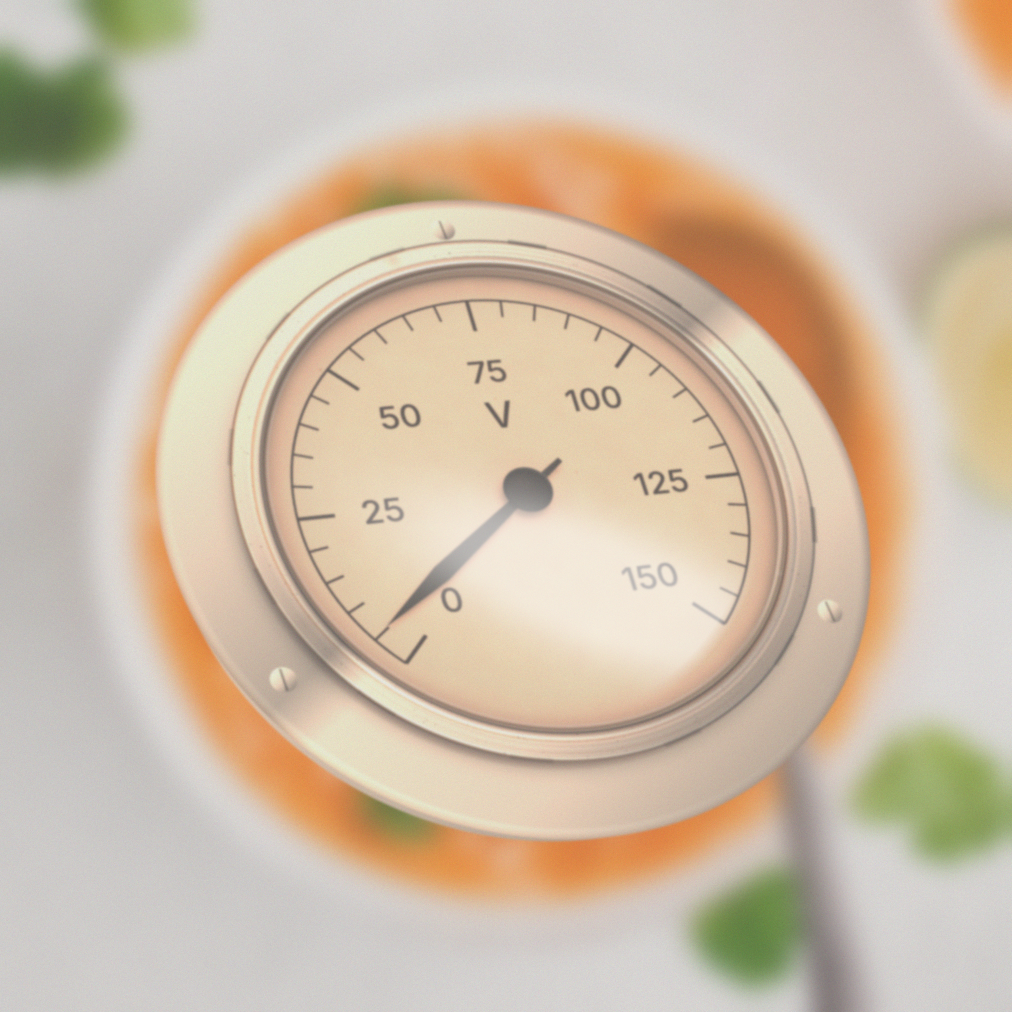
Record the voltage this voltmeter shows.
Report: 5 V
